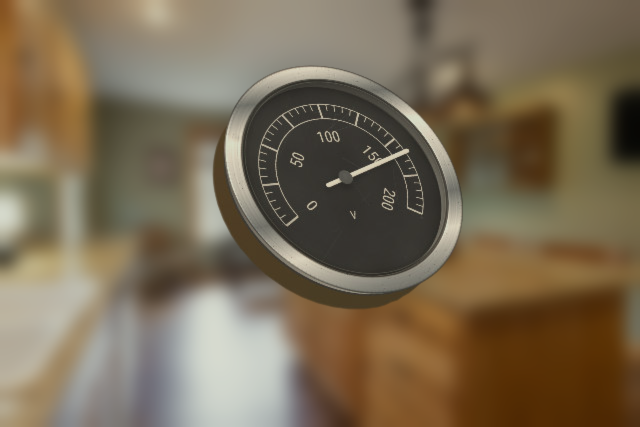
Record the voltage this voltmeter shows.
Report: 160 V
